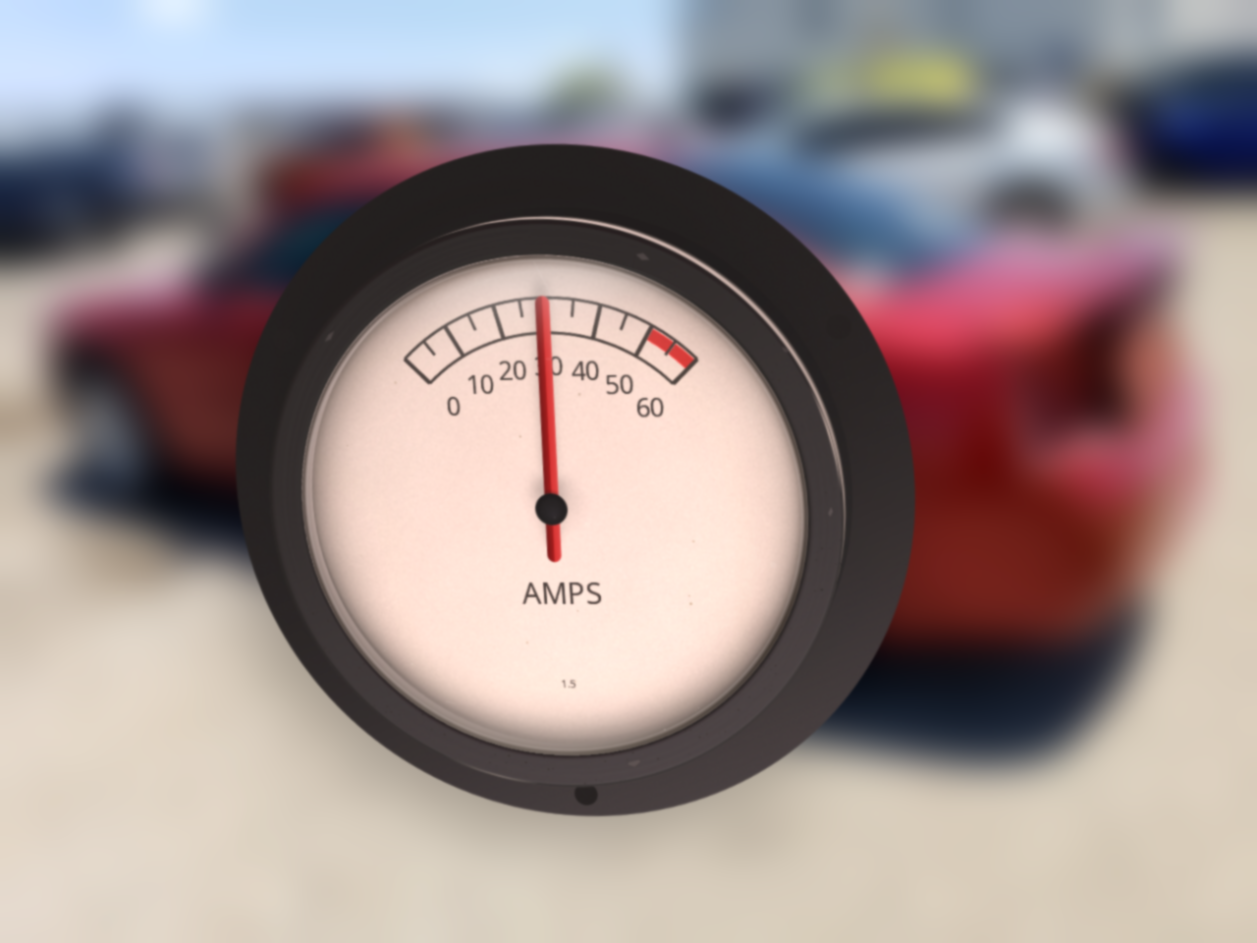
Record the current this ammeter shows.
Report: 30 A
